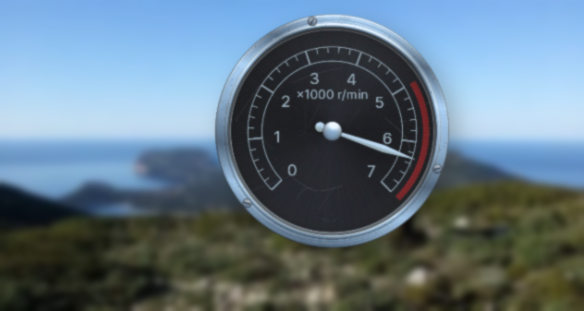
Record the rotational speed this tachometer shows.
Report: 6300 rpm
